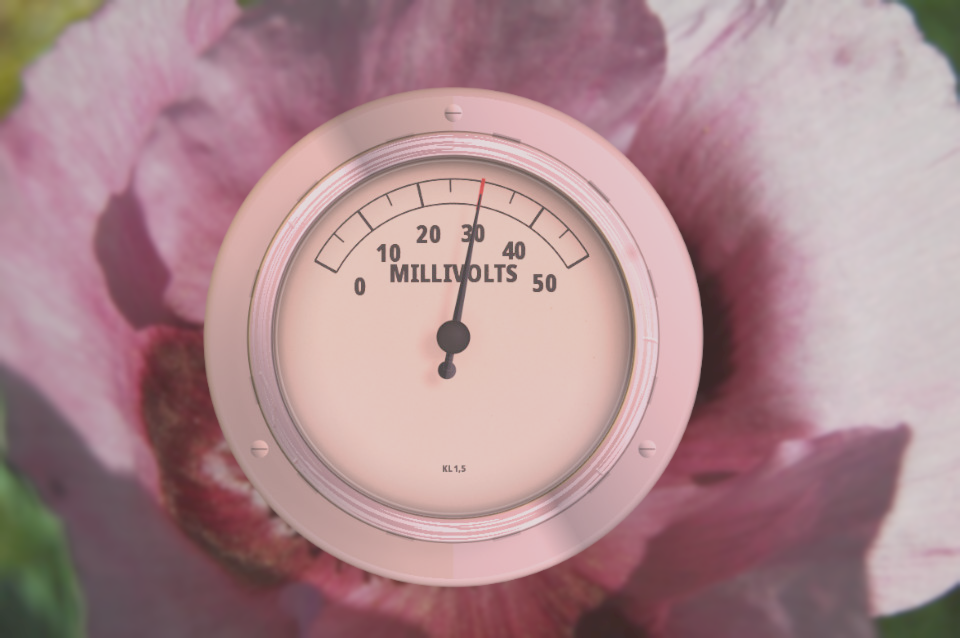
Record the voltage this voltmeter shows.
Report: 30 mV
